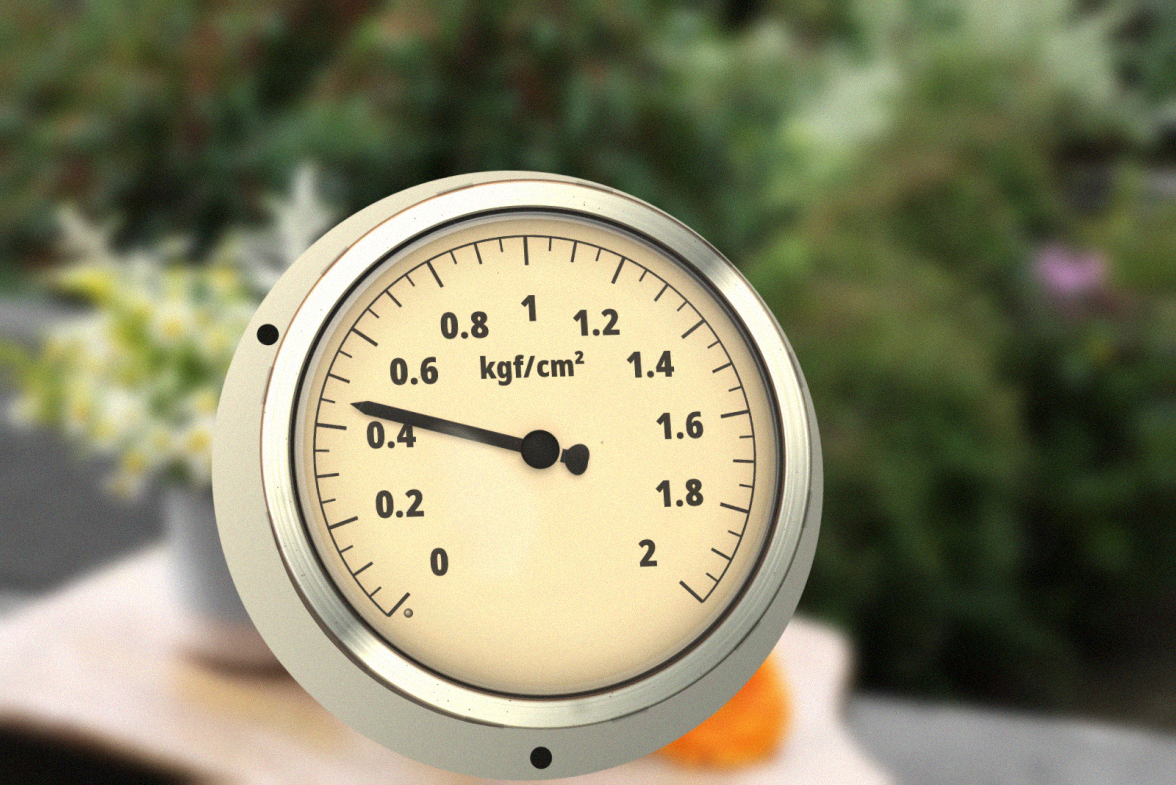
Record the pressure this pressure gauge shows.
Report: 0.45 kg/cm²
